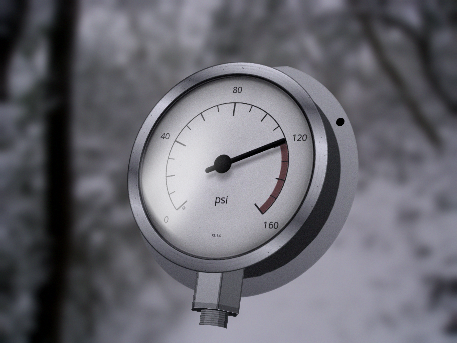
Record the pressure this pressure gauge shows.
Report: 120 psi
